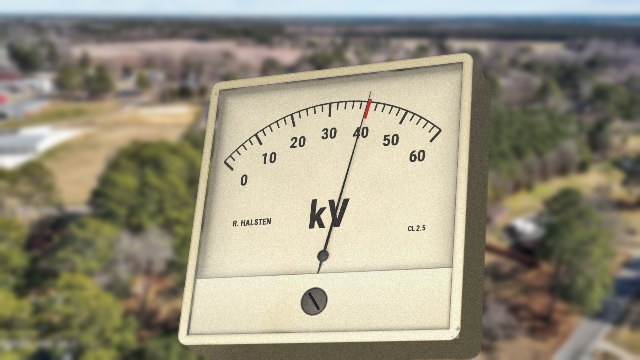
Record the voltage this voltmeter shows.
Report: 40 kV
